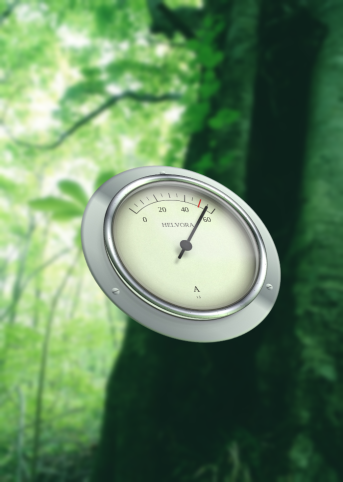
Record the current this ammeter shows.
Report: 55 A
